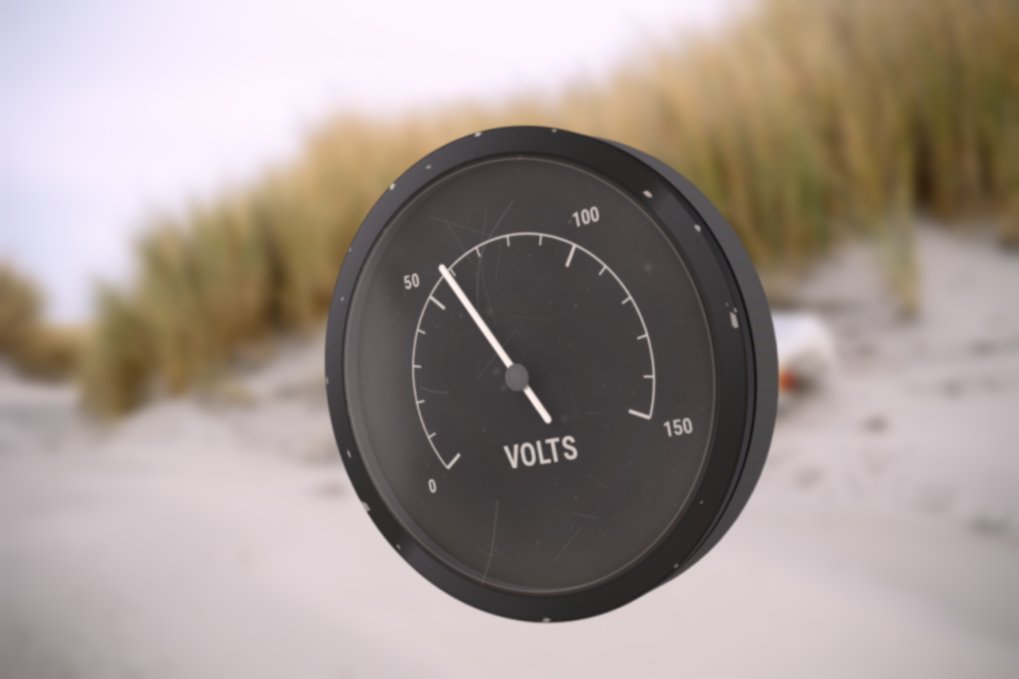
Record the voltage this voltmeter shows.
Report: 60 V
